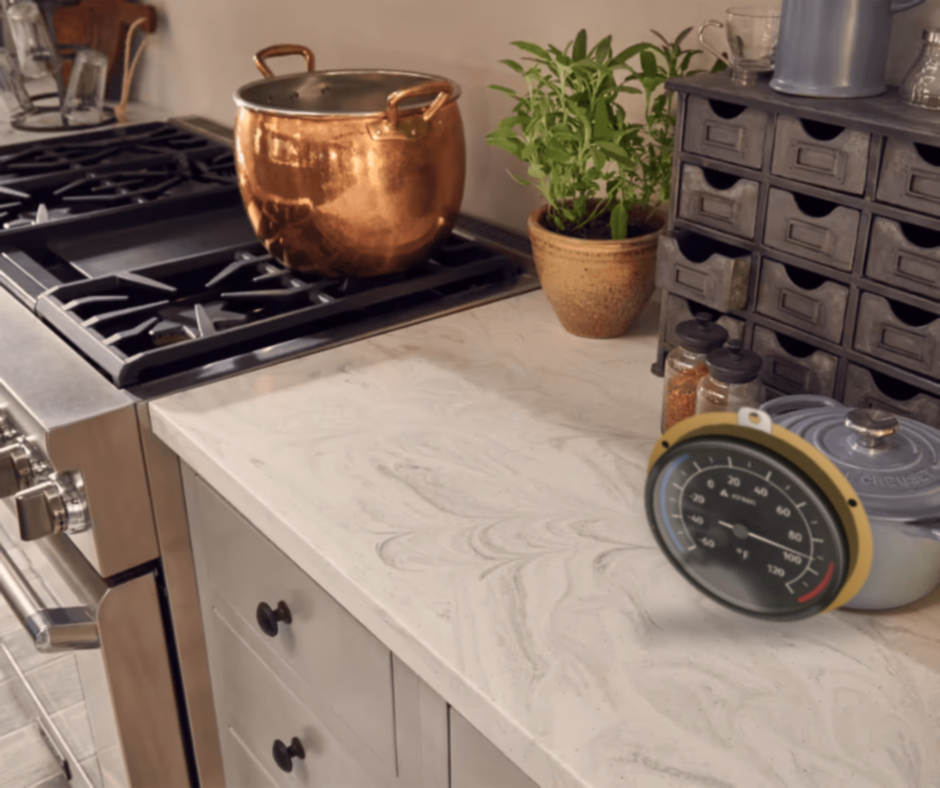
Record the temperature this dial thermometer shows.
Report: 90 °F
